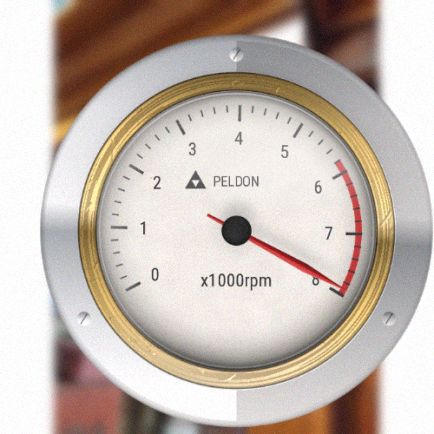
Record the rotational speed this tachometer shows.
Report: 7900 rpm
